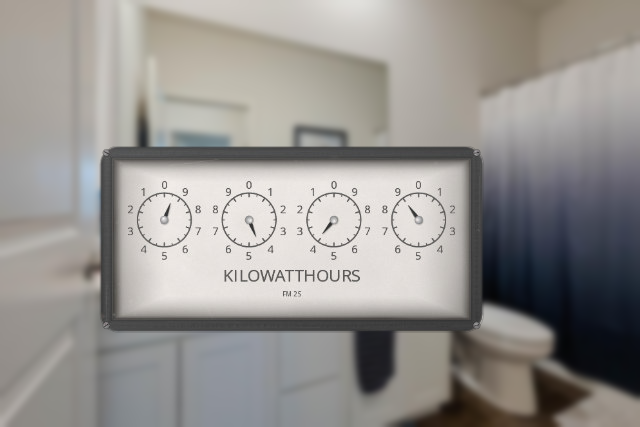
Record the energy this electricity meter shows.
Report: 9439 kWh
